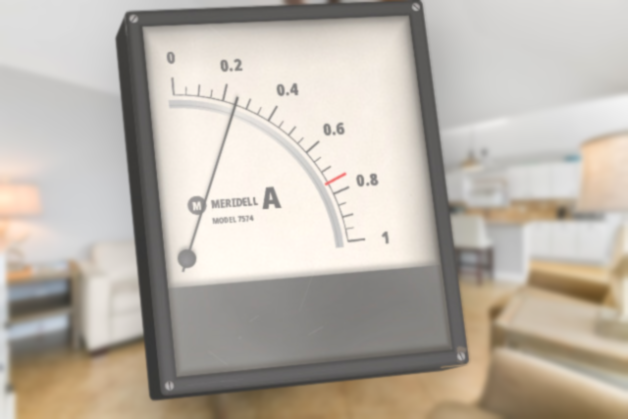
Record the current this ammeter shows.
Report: 0.25 A
